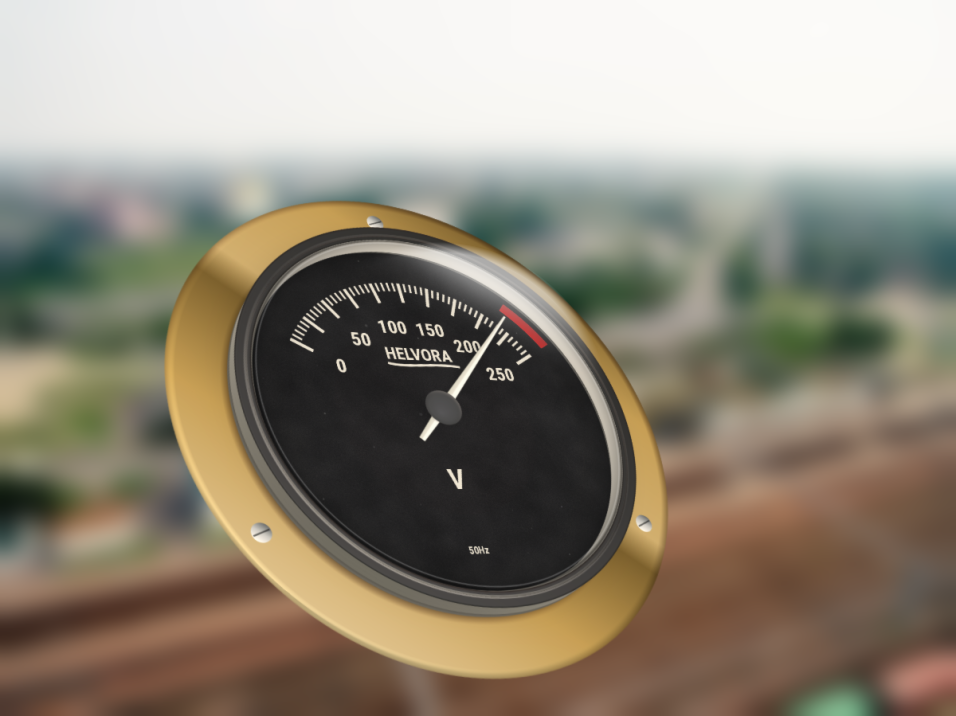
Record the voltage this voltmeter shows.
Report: 215 V
